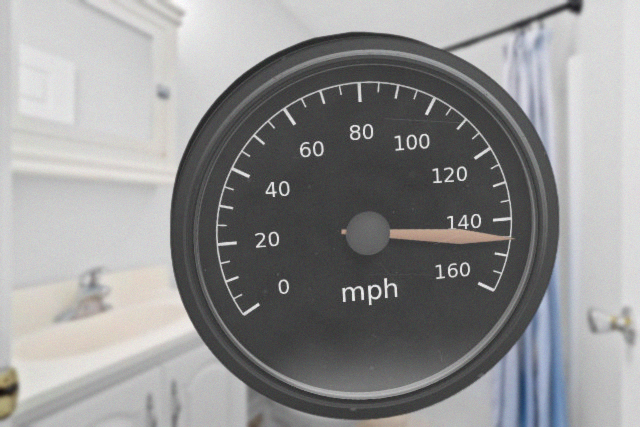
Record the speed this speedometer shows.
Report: 145 mph
